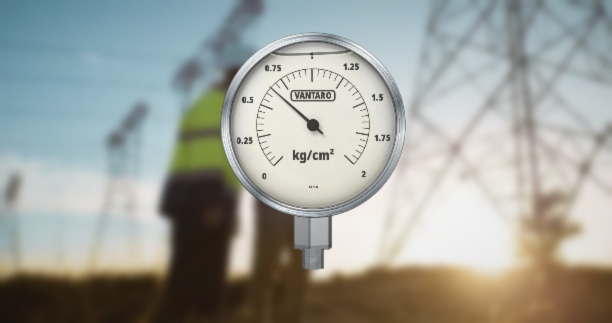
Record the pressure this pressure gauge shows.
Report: 0.65 kg/cm²
